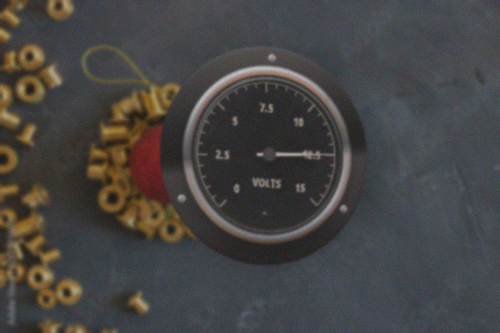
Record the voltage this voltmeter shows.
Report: 12.5 V
